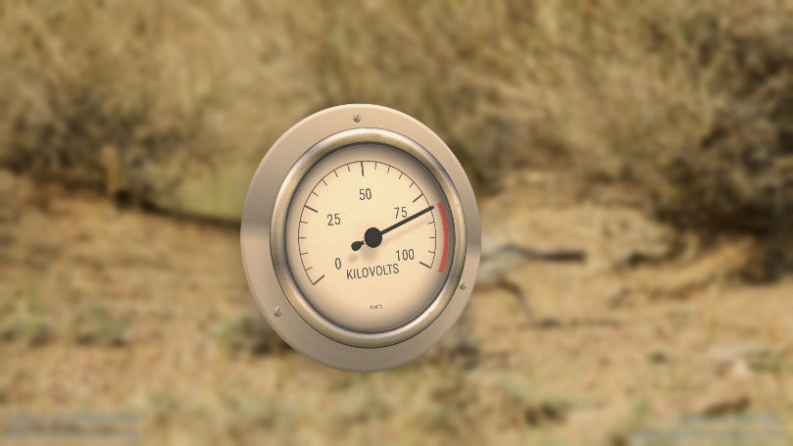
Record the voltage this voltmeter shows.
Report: 80 kV
